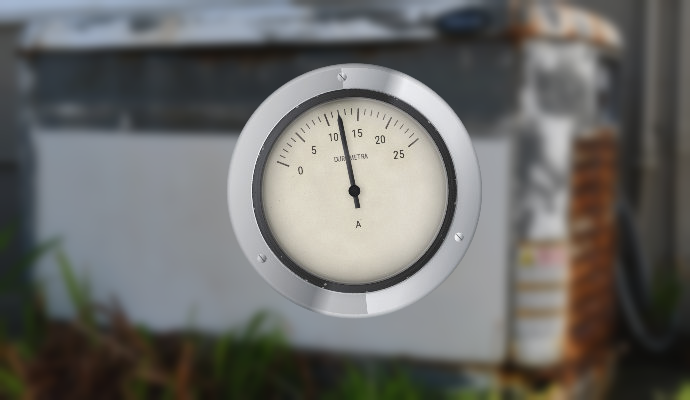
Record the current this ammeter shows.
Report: 12 A
